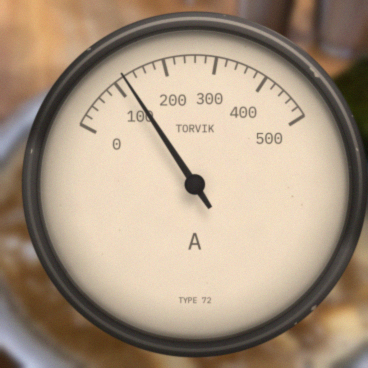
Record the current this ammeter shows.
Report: 120 A
